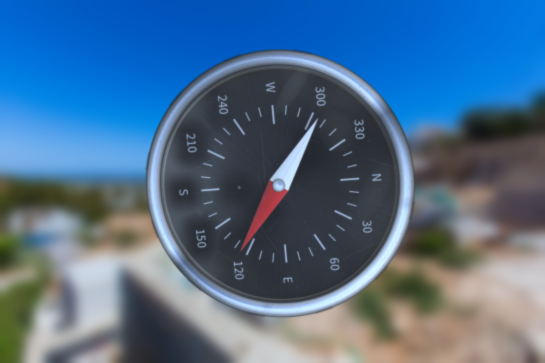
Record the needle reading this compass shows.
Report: 125 °
